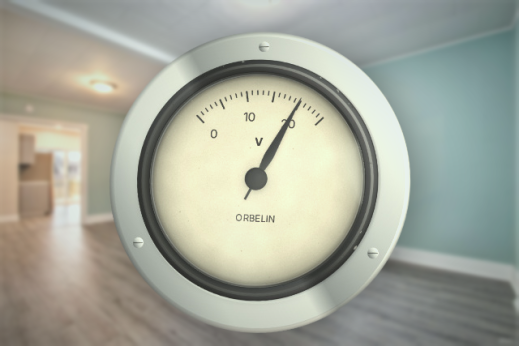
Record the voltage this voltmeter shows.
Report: 20 V
